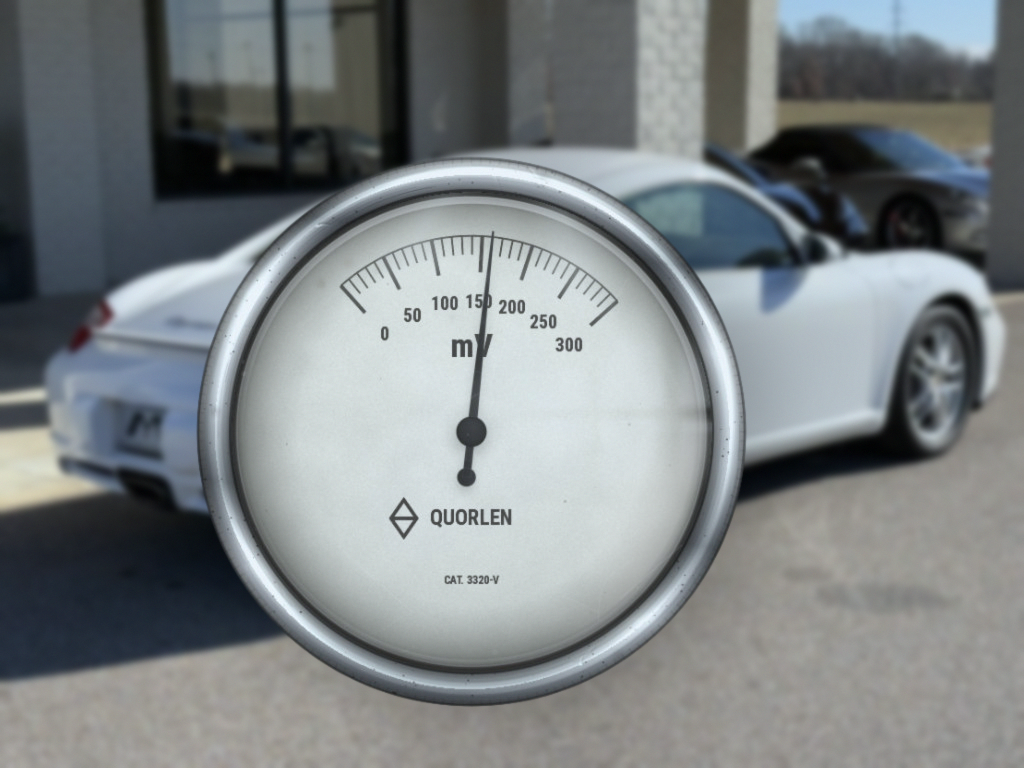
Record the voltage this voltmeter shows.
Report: 160 mV
